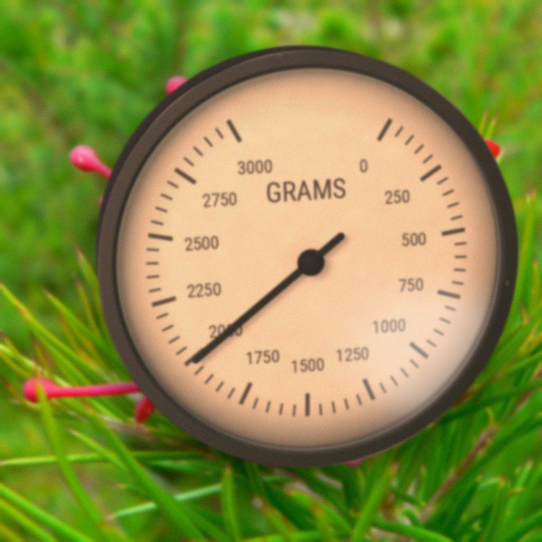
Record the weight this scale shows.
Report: 2000 g
